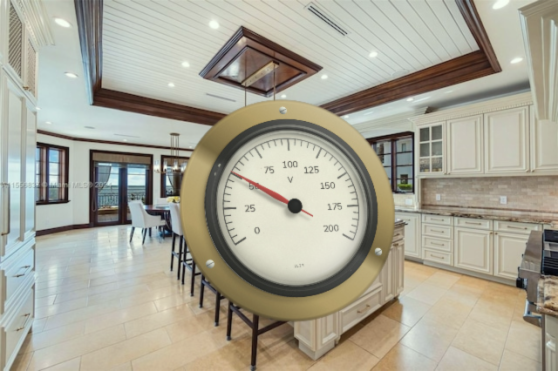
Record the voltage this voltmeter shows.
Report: 50 V
